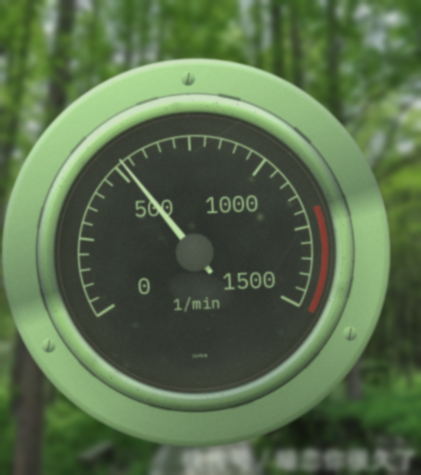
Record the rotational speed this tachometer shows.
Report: 525 rpm
